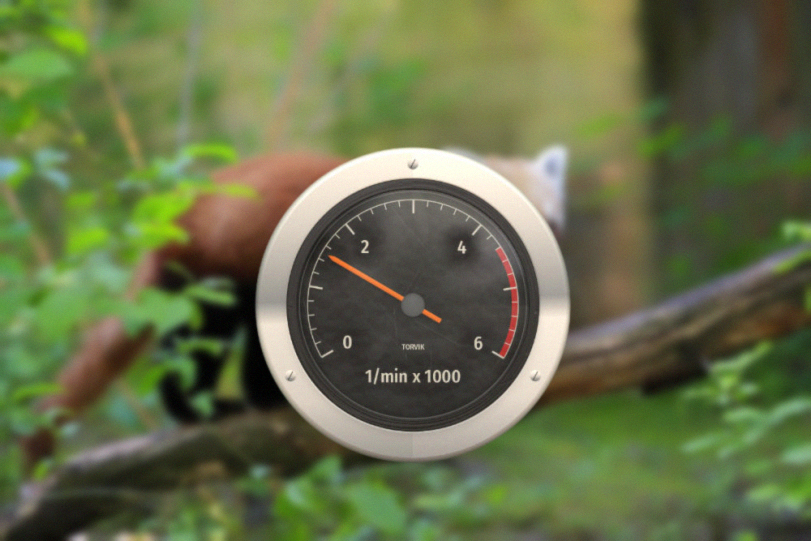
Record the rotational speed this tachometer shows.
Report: 1500 rpm
